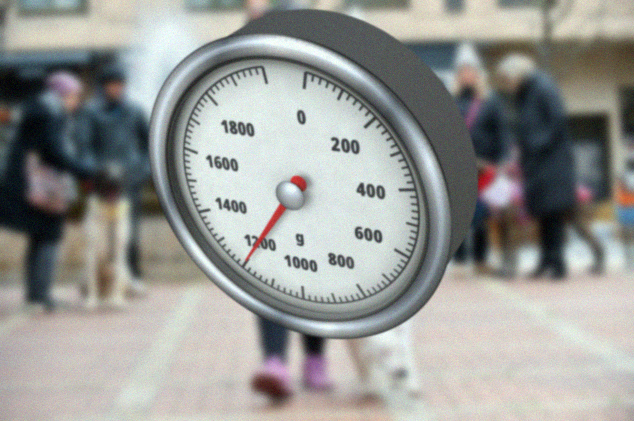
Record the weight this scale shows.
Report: 1200 g
